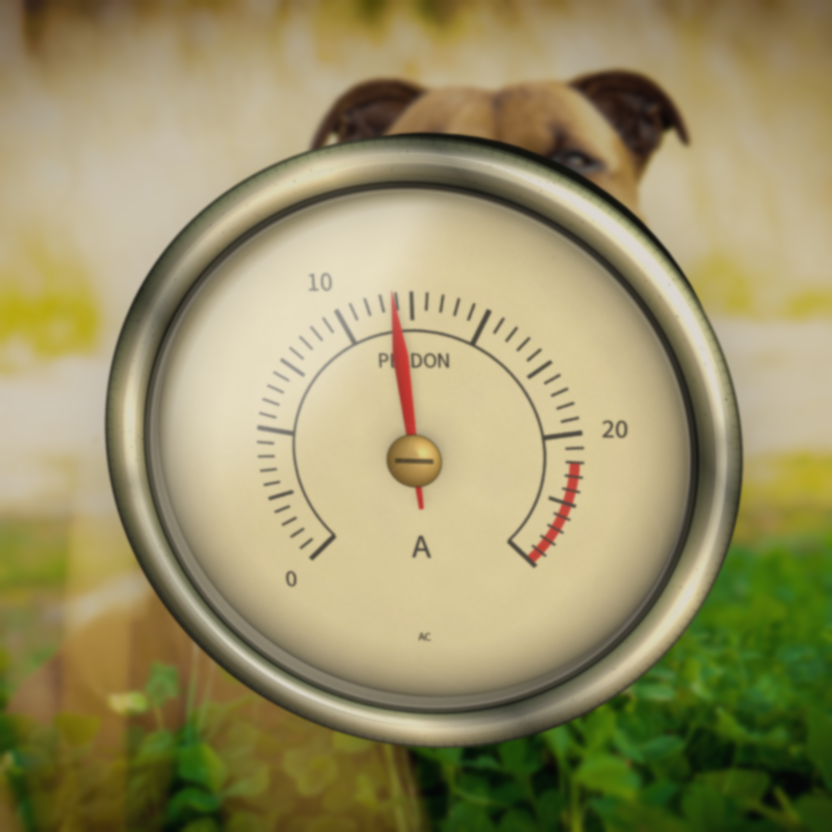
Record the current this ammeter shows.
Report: 12 A
